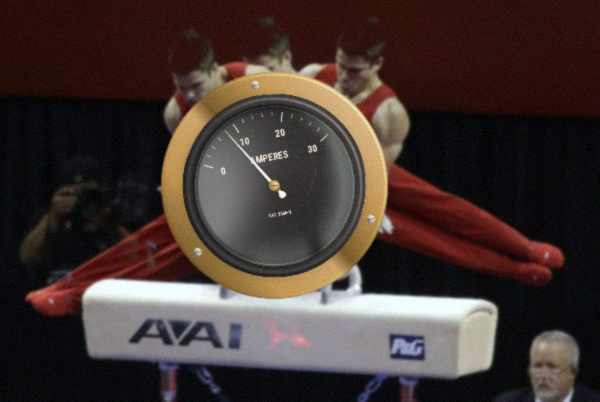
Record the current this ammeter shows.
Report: 8 A
